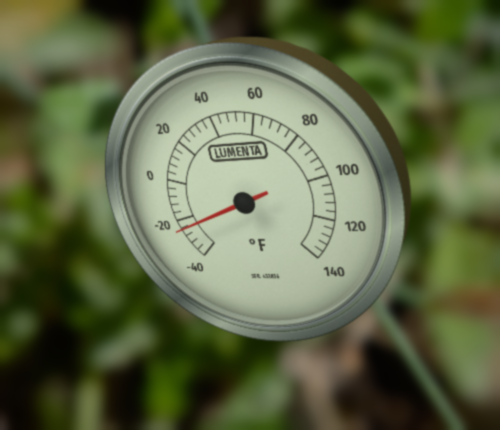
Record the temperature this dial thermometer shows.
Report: -24 °F
